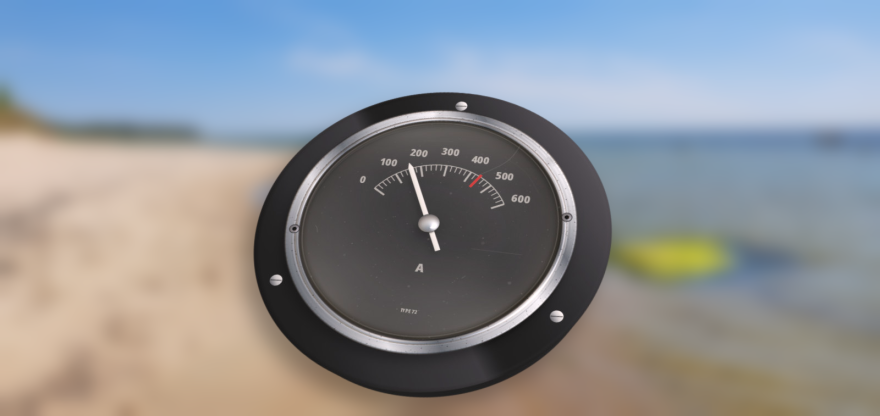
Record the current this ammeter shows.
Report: 160 A
